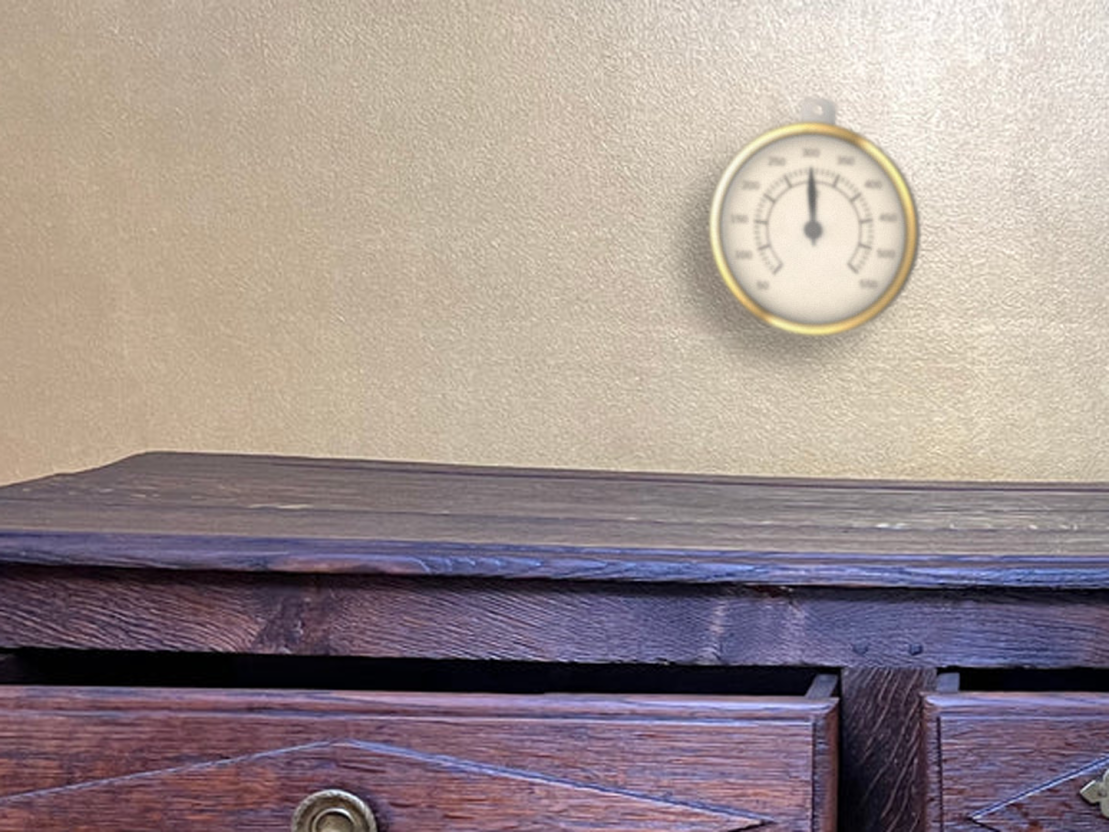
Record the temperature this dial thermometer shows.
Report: 300 °F
